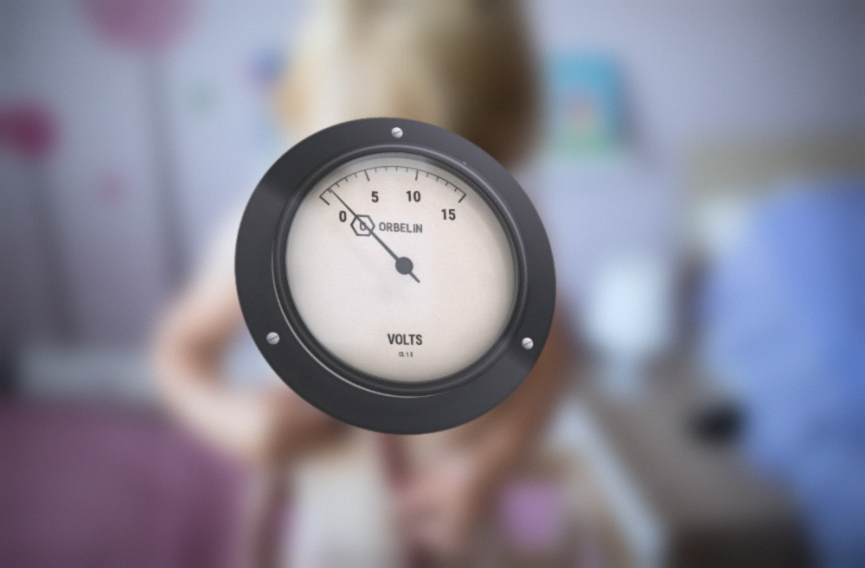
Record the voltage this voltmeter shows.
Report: 1 V
